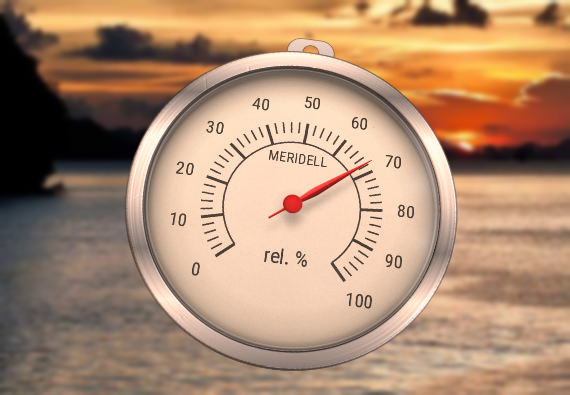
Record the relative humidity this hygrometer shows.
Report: 68 %
